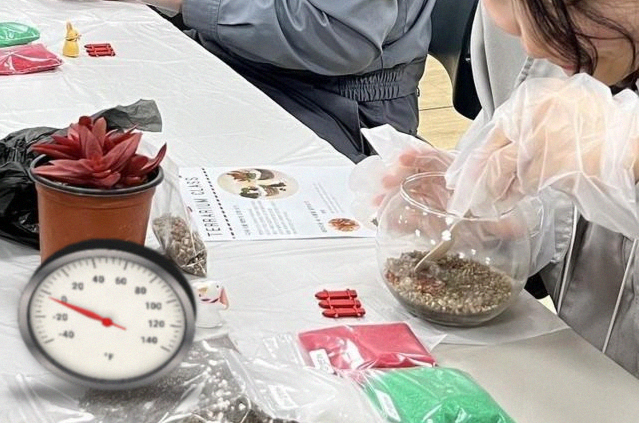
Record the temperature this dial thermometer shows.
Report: 0 °F
